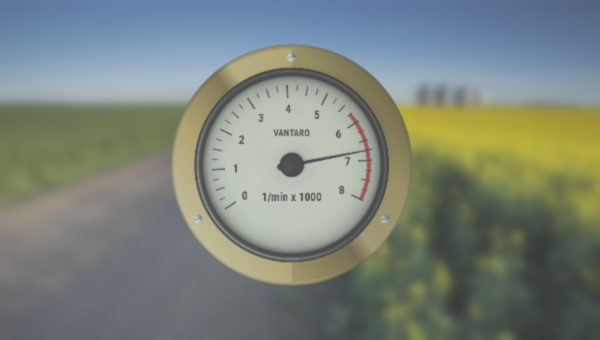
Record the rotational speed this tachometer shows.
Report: 6750 rpm
